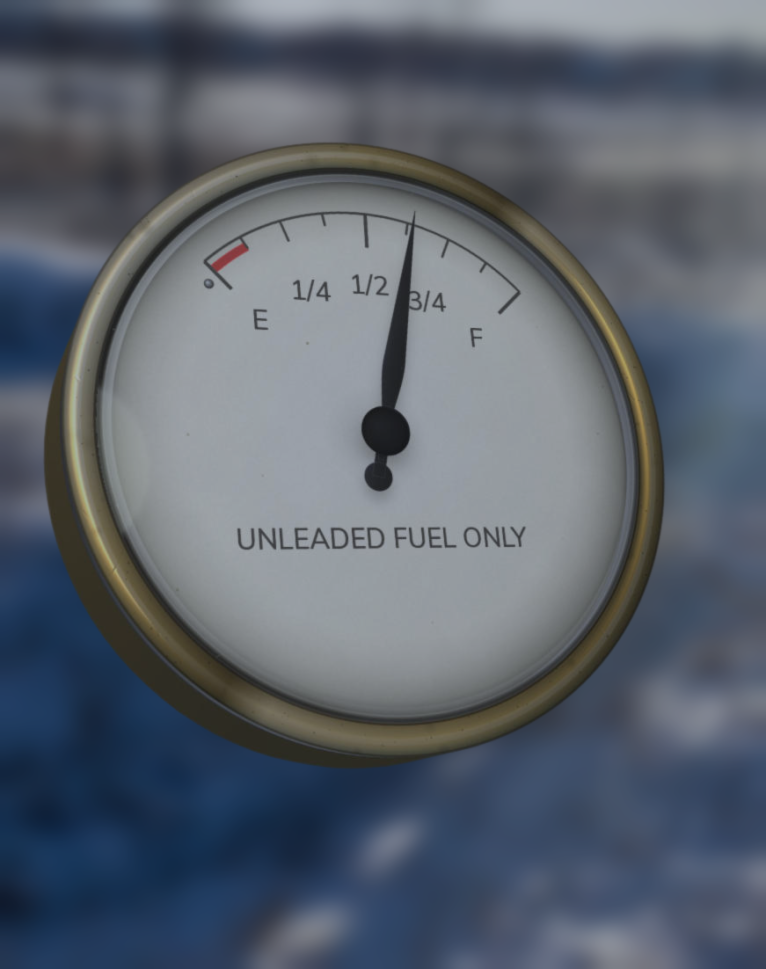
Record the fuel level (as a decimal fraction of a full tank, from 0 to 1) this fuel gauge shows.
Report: 0.625
